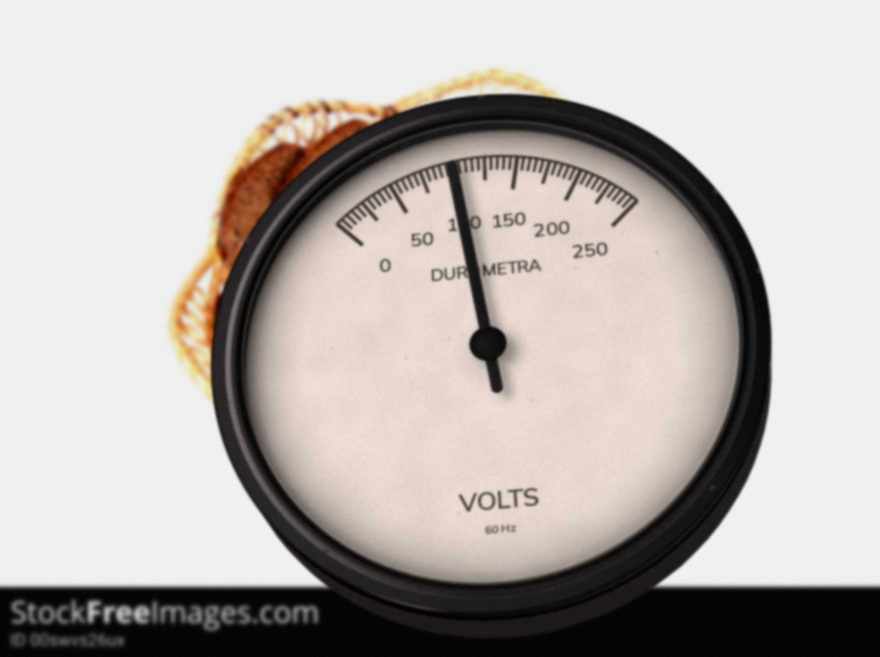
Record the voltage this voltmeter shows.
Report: 100 V
